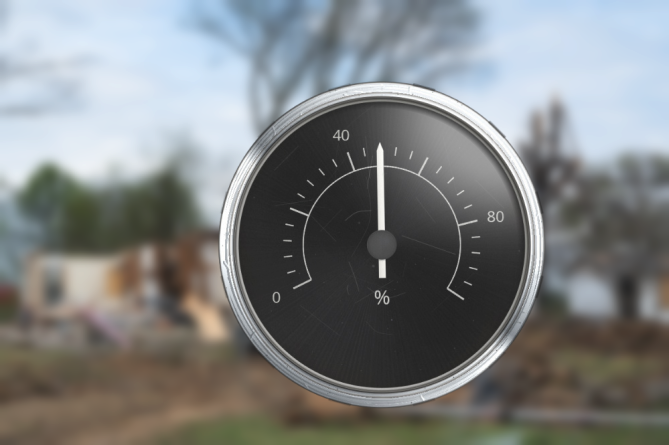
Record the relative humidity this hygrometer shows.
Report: 48 %
